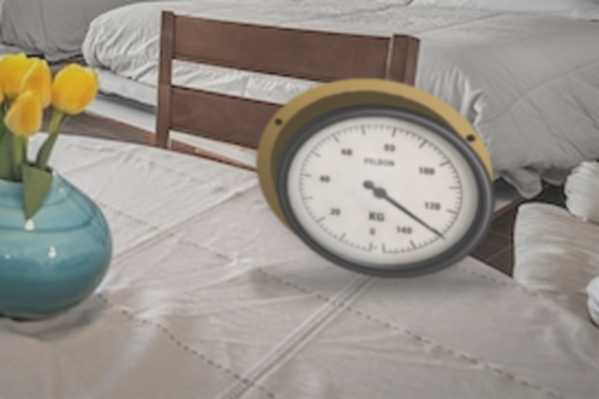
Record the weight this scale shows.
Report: 130 kg
